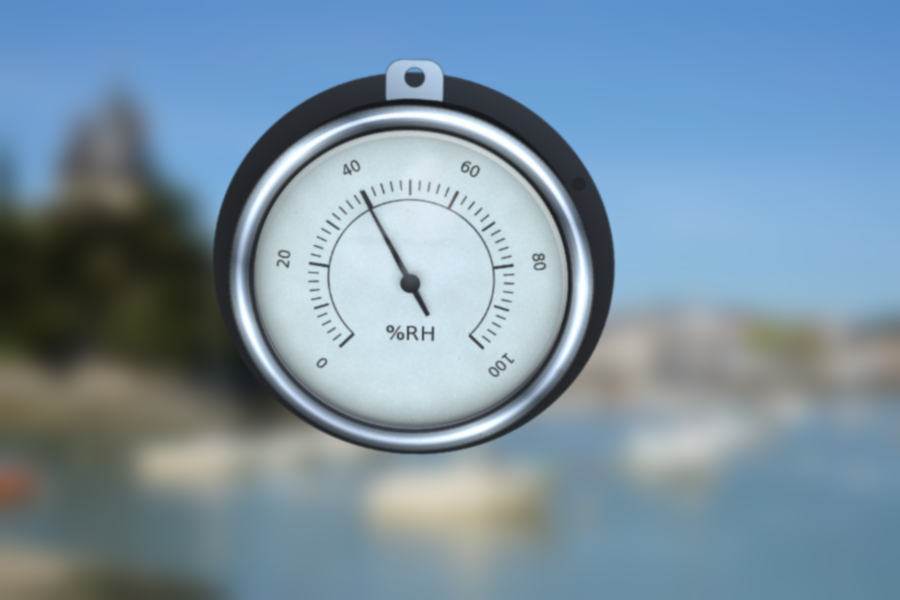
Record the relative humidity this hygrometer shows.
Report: 40 %
